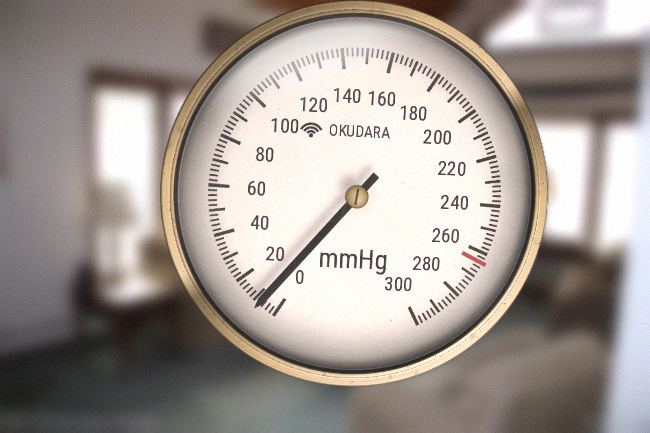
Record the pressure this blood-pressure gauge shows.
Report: 8 mmHg
